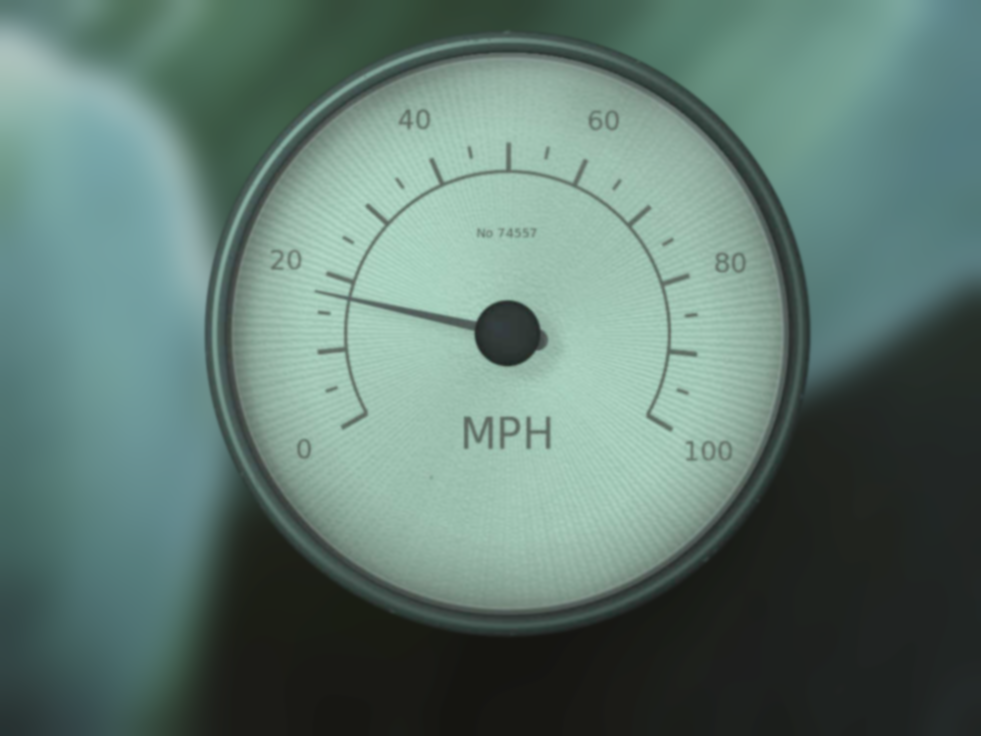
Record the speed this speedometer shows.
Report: 17.5 mph
